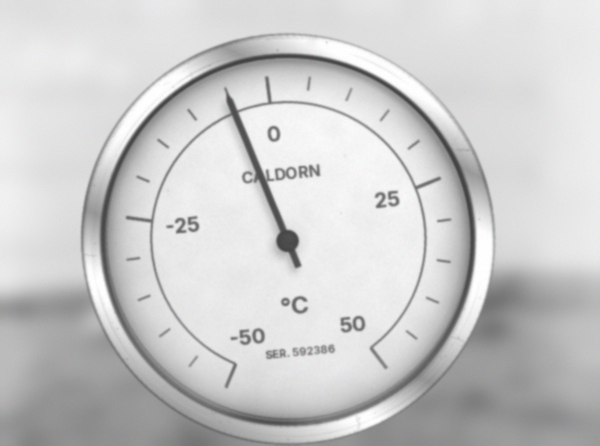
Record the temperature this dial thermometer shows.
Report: -5 °C
